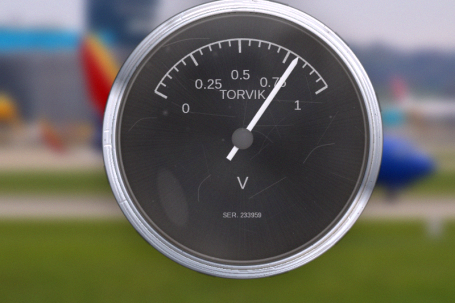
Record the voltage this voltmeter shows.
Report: 0.8 V
